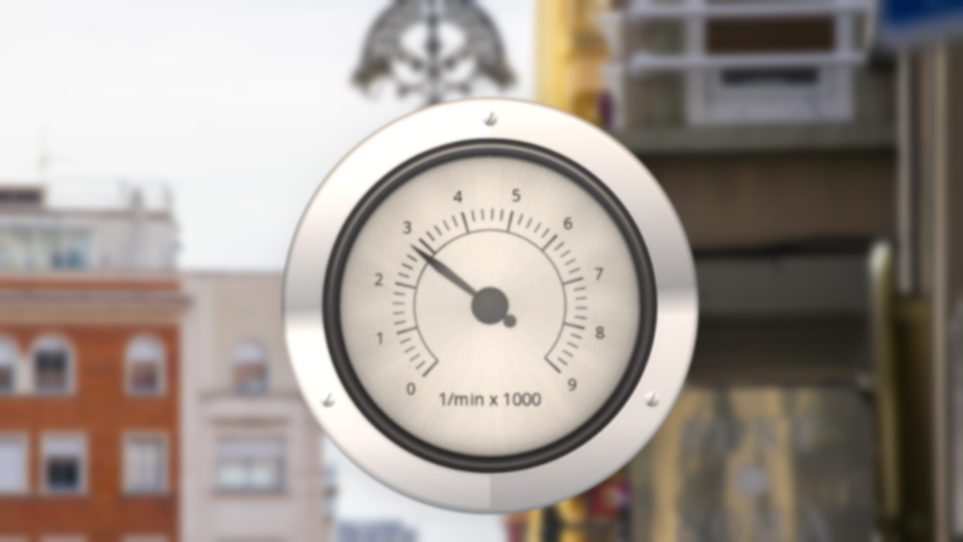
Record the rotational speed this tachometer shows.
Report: 2800 rpm
